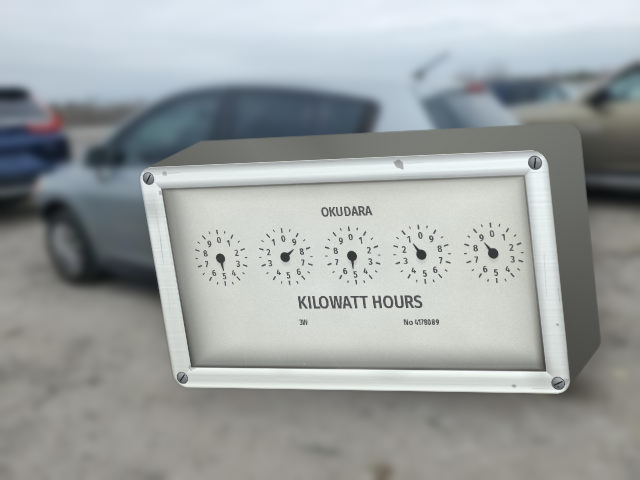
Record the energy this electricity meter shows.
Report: 48509 kWh
